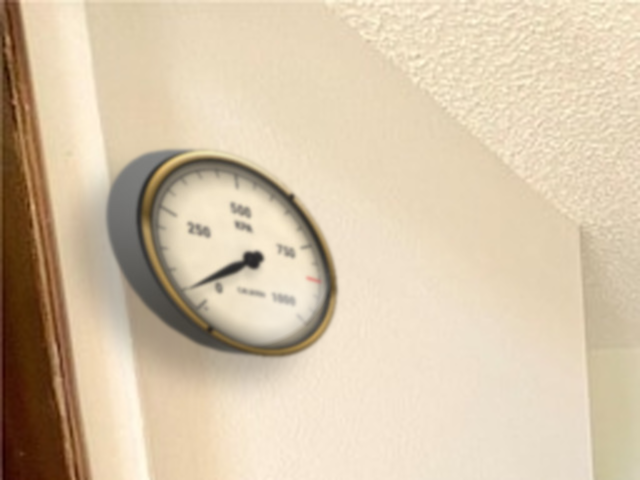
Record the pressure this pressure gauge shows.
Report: 50 kPa
